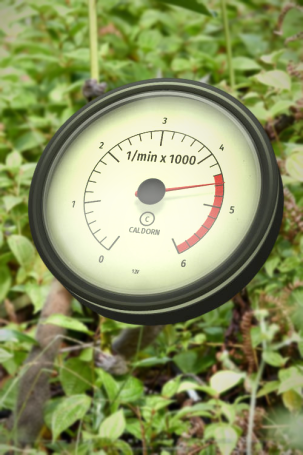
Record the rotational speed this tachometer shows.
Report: 4600 rpm
